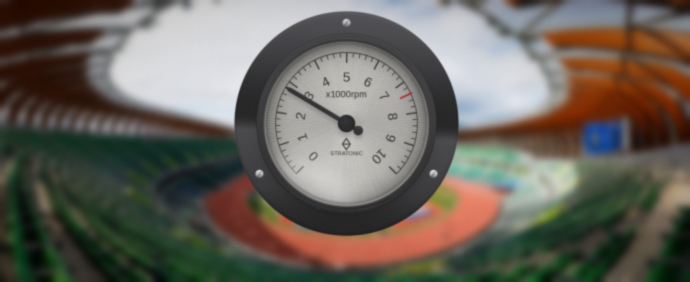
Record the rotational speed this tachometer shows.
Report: 2800 rpm
